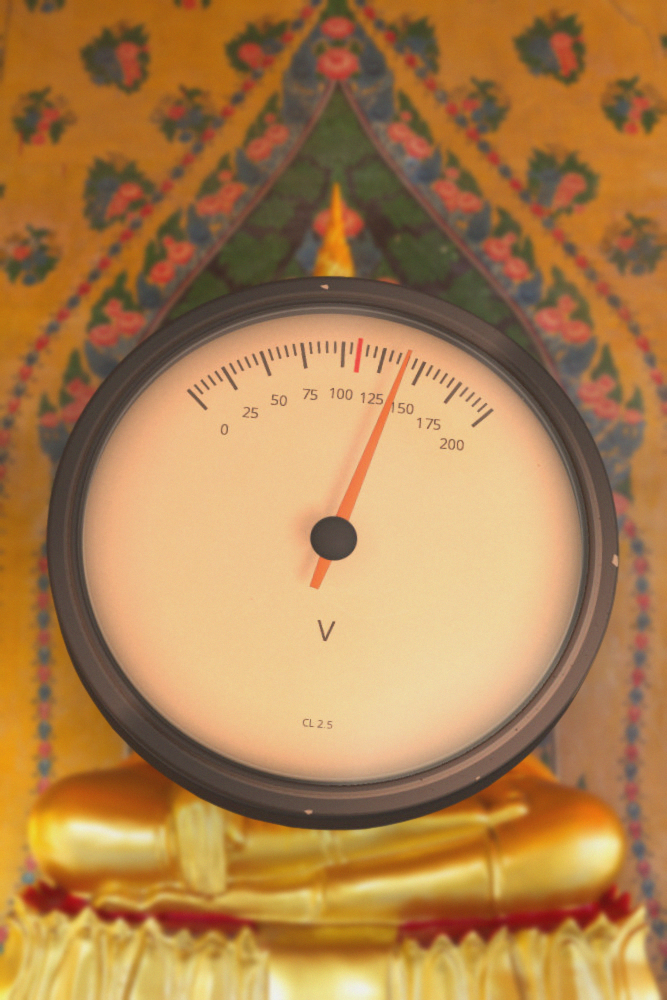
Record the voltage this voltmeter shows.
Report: 140 V
